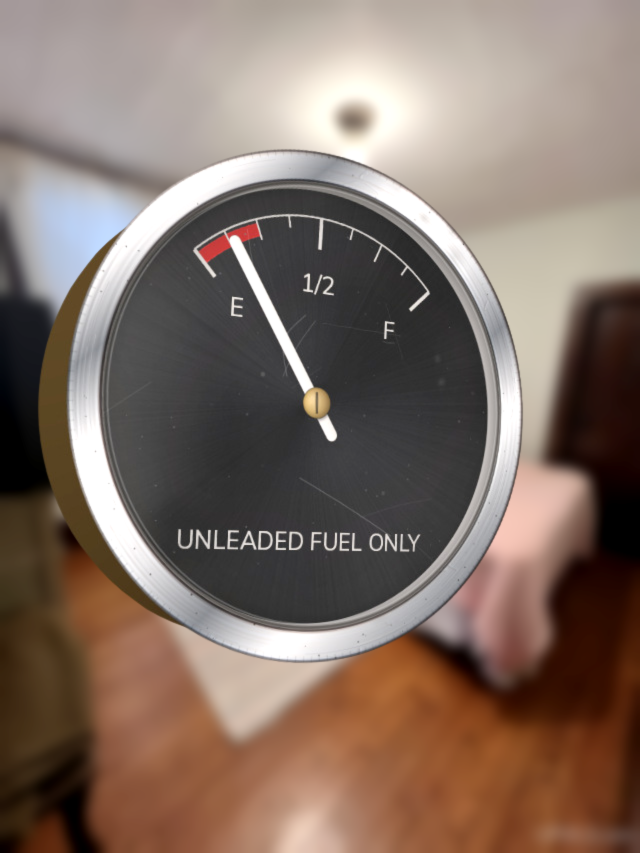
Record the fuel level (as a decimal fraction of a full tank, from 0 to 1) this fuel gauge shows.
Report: 0.125
